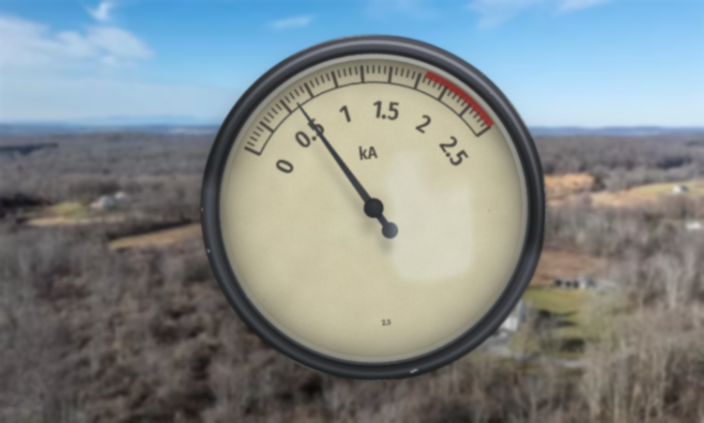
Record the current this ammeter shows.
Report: 0.6 kA
